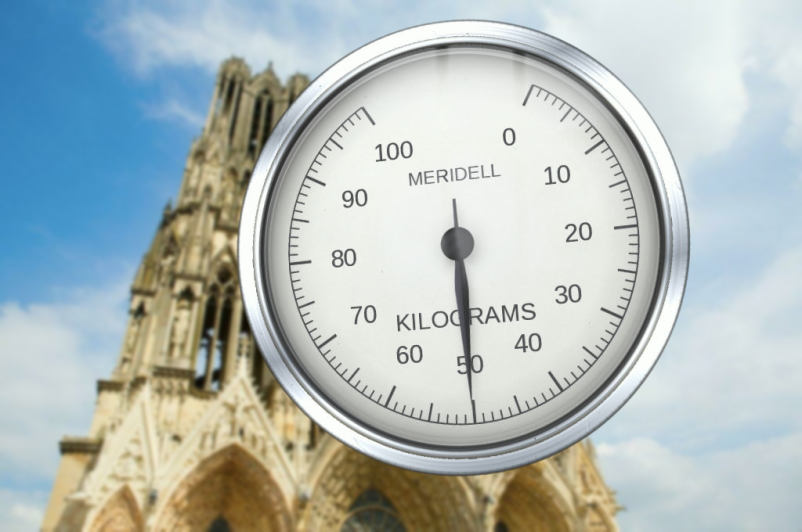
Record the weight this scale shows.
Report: 50 kg
